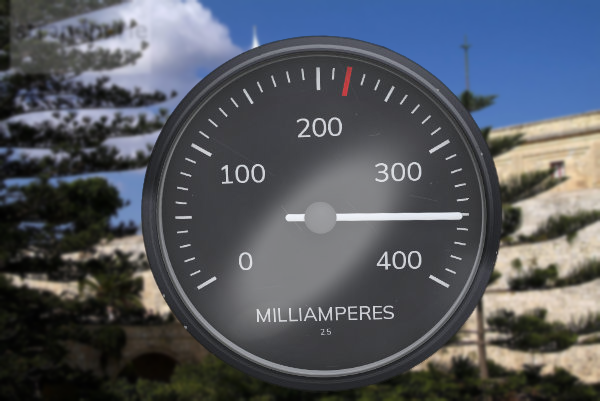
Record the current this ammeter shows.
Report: 350 mA
